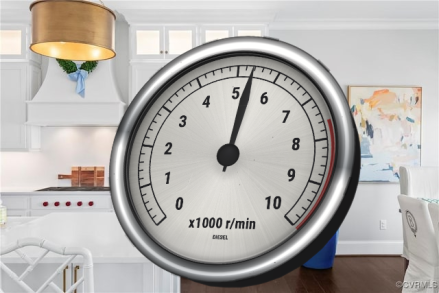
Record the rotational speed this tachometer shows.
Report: 5400 rpm
